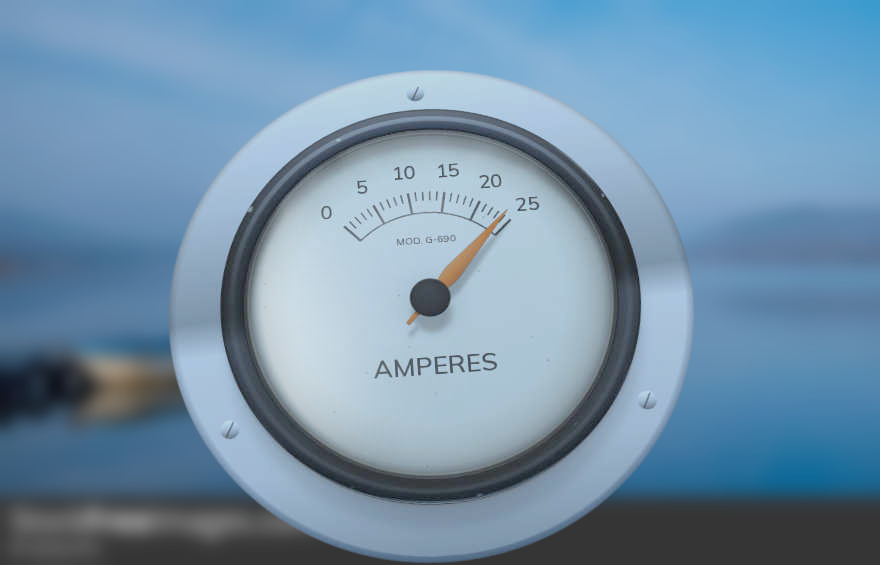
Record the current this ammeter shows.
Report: 24 A
